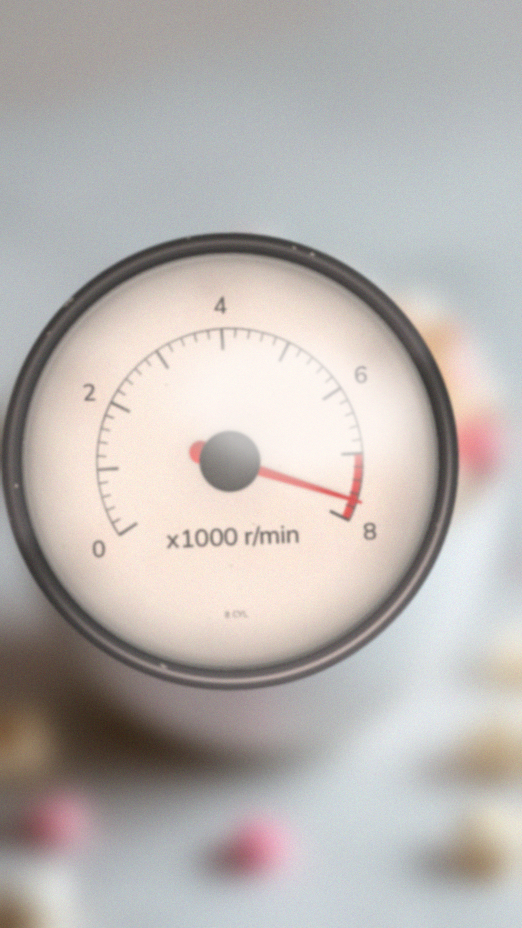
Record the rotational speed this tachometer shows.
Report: 7700 rpm
